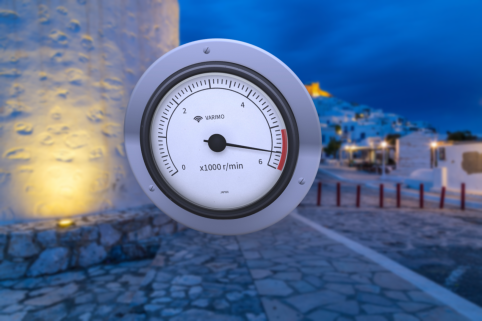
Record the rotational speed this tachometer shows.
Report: 5600 rpm
